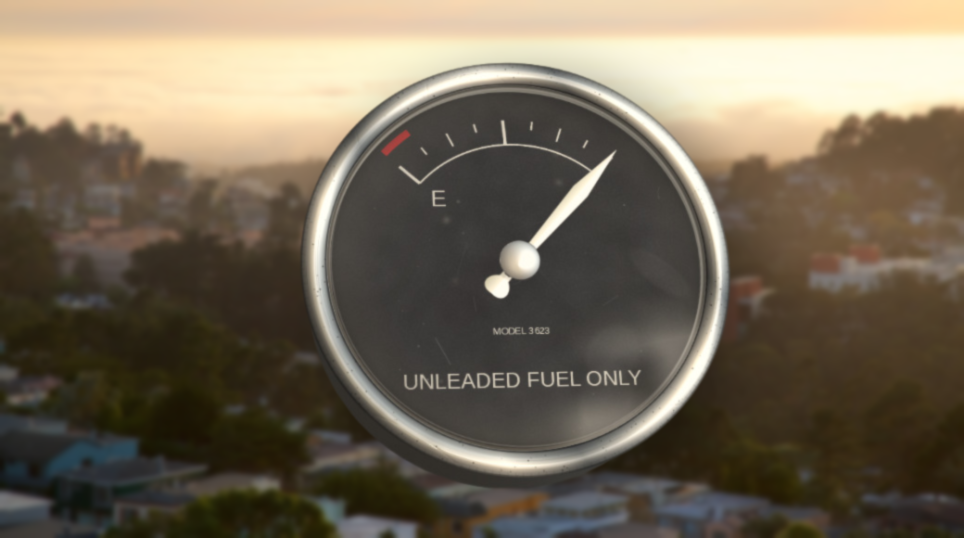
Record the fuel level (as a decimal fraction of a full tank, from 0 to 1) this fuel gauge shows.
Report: 1
